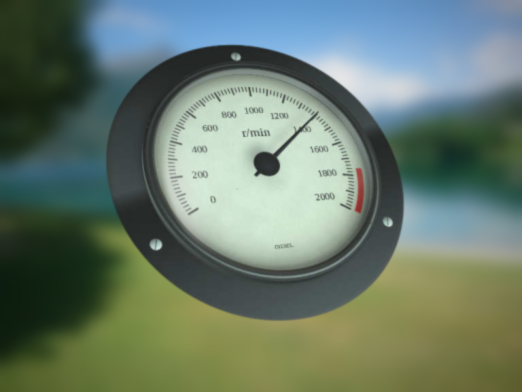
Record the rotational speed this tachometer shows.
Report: 1400 rpm
